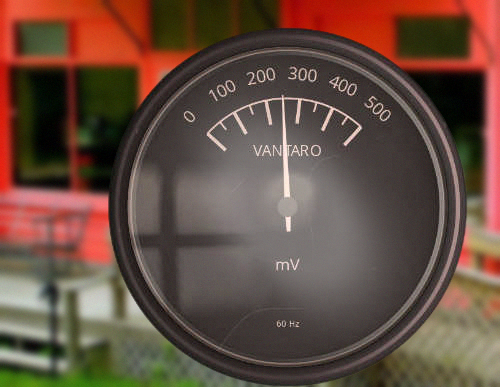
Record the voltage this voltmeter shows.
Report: 250 mV
